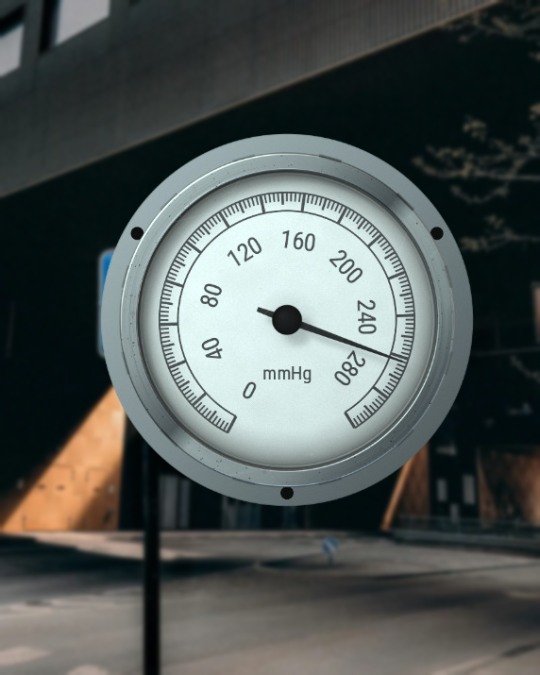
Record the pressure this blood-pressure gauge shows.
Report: 262 mmHg
